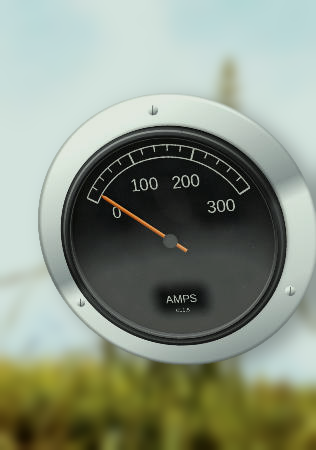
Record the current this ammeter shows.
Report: 20 A
